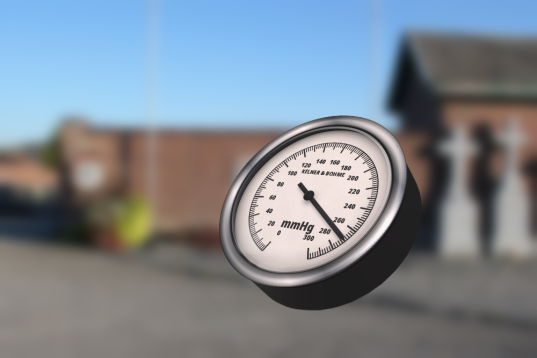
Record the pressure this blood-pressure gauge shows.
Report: 270 mmHg
